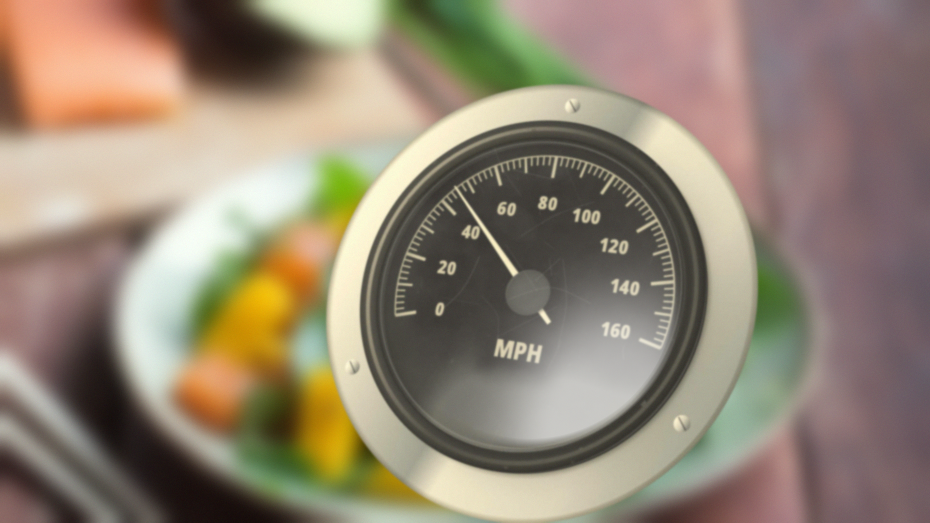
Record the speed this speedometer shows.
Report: 46 mph
